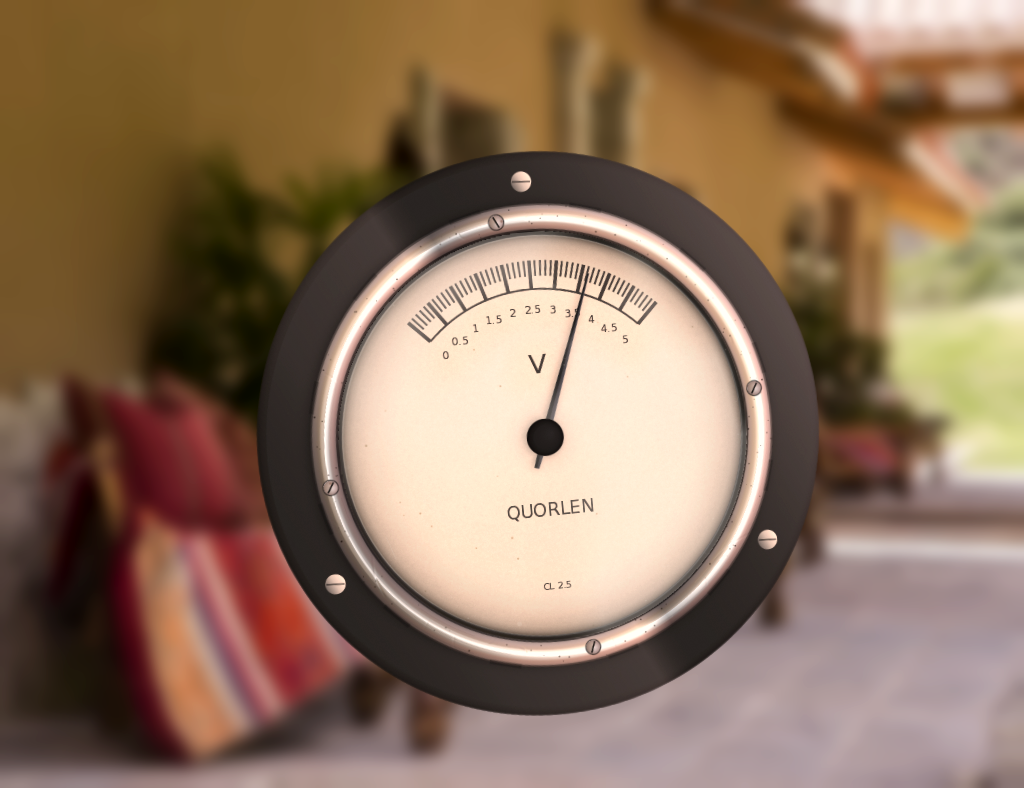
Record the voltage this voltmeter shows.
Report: 3.6 V
